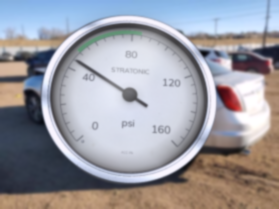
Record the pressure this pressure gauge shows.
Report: 45 psi
